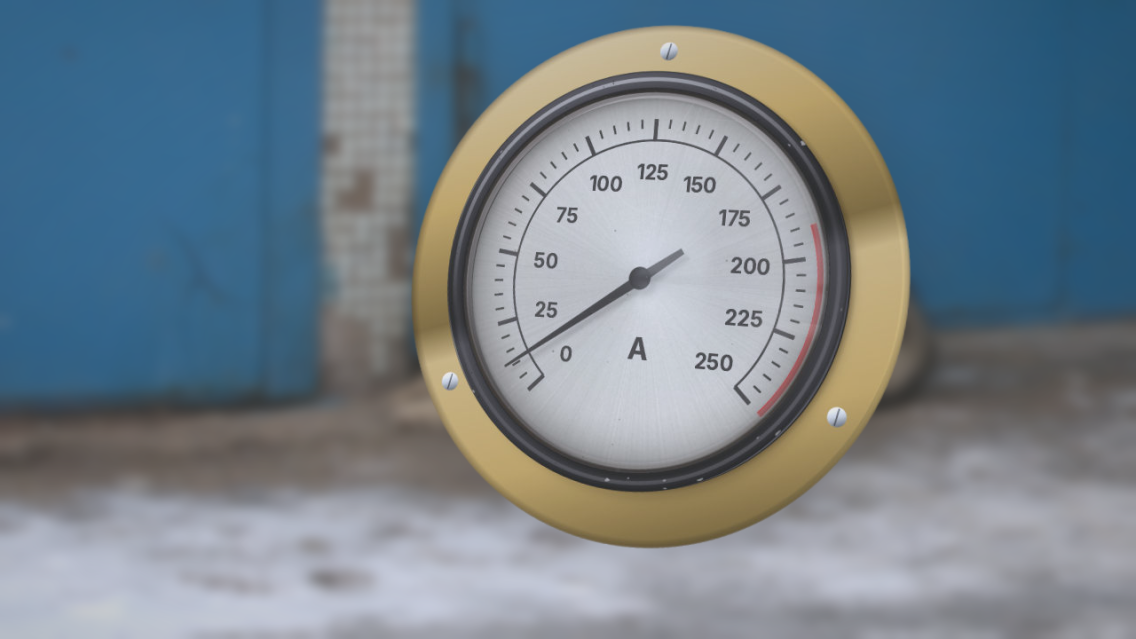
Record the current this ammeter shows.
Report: 10 A
